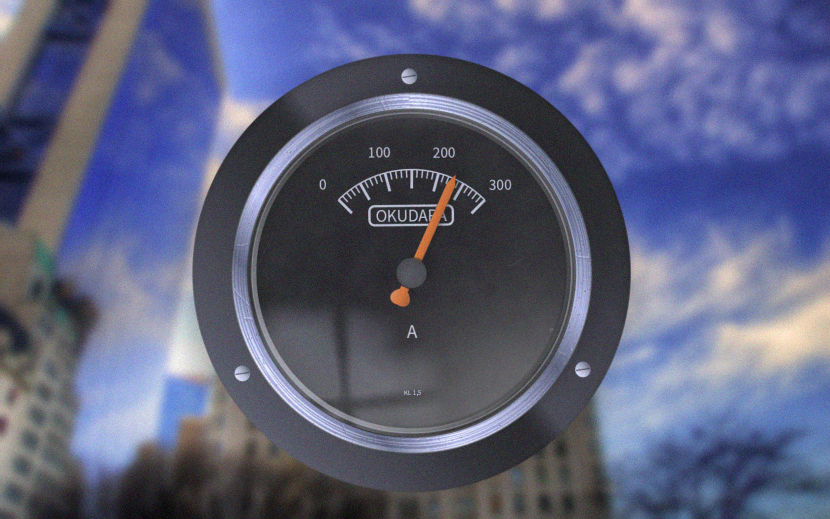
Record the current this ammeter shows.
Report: 230 A
